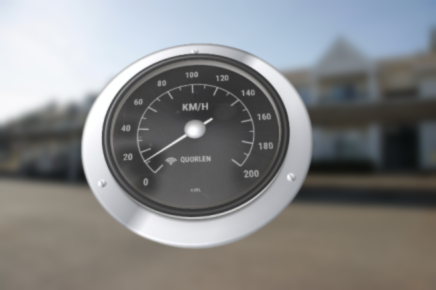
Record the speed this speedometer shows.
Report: 10 km/h
